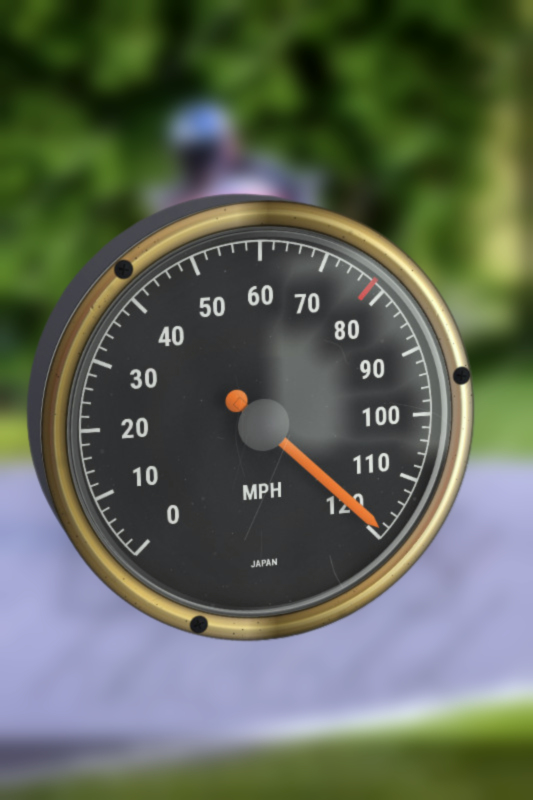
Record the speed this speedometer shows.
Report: 119 mph
